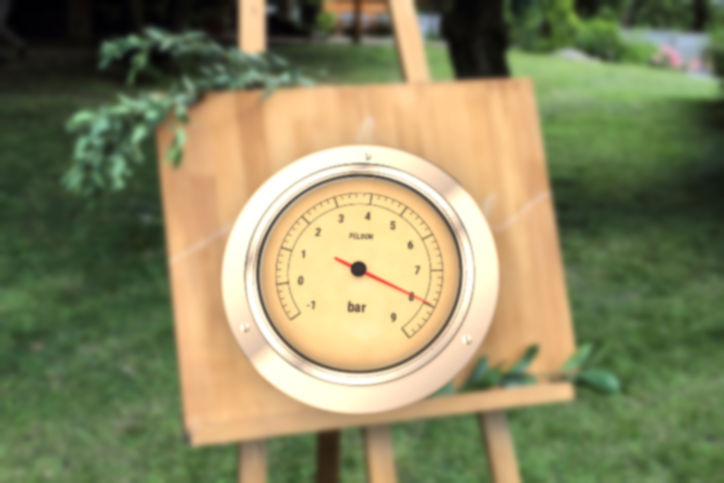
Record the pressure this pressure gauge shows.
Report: 8 bar
